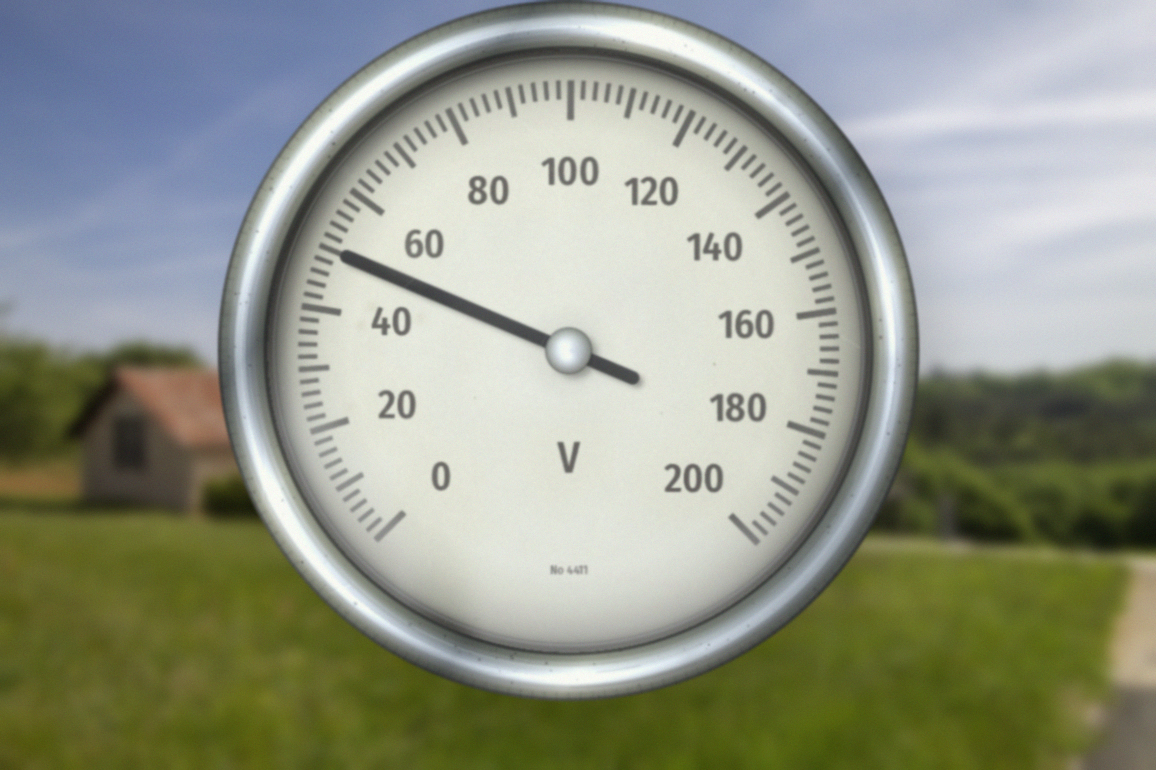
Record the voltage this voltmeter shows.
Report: 50 V
